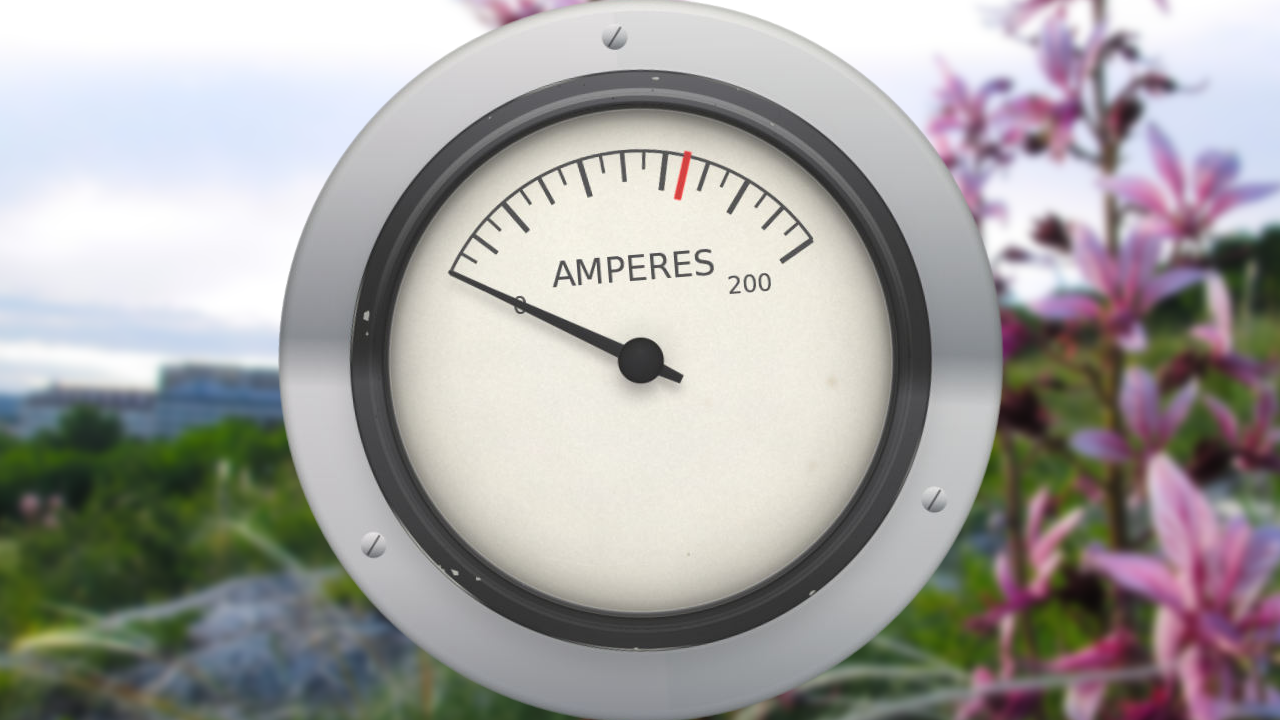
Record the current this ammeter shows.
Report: 0 A
